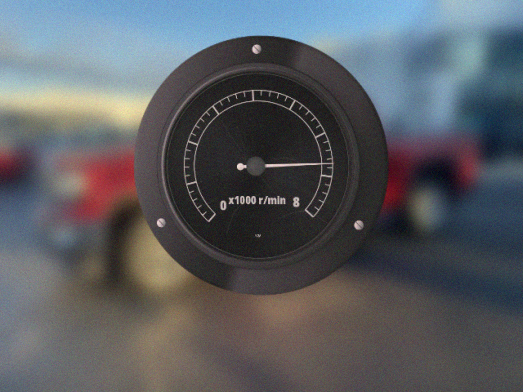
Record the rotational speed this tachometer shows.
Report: 6700 rpm
